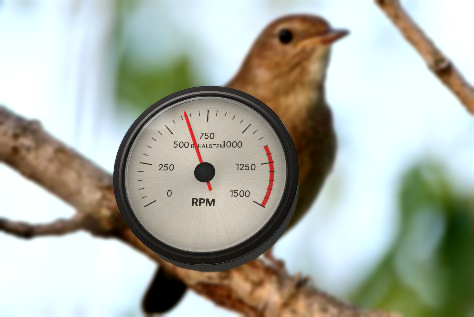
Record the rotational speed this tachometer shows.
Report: 625 rpm
